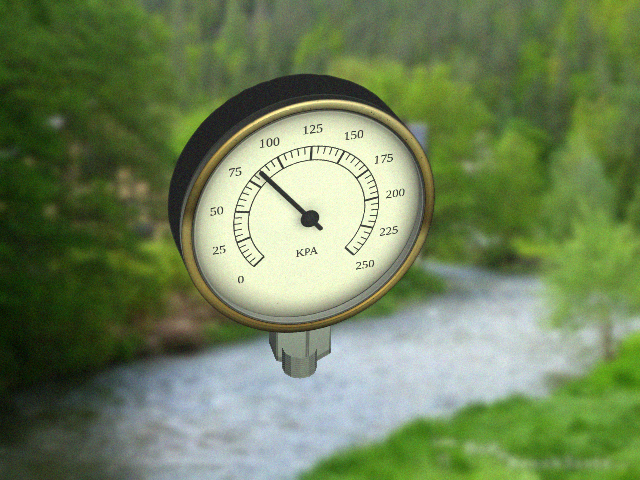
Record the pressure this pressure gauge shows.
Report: 85 kPa
